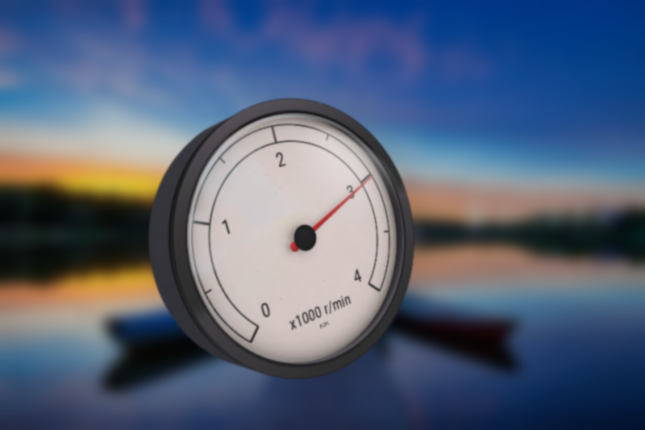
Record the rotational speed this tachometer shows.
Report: 3000 rpm
